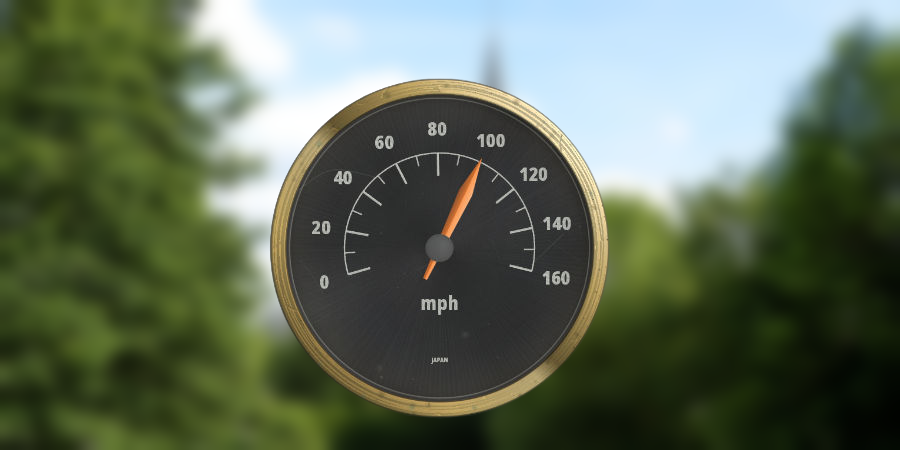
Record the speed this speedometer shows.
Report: 100 mph
